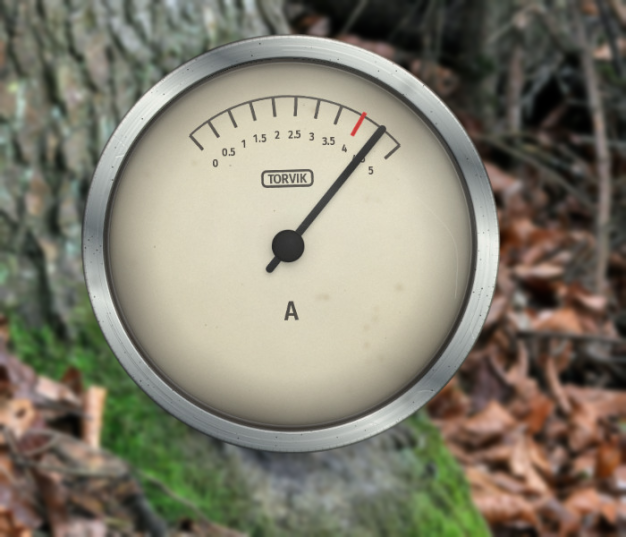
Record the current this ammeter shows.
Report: 4.5 A
